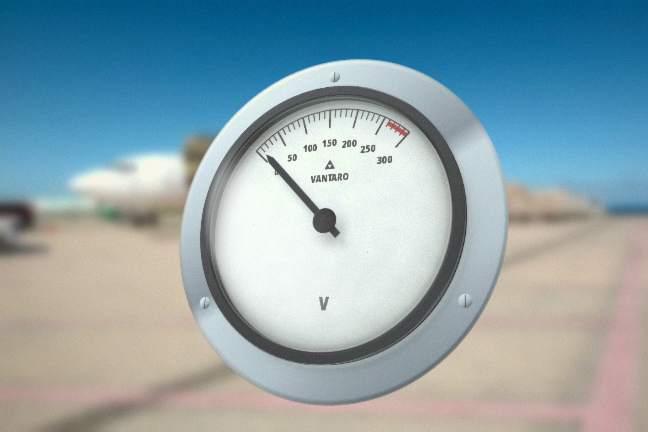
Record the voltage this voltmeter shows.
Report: 10 V
